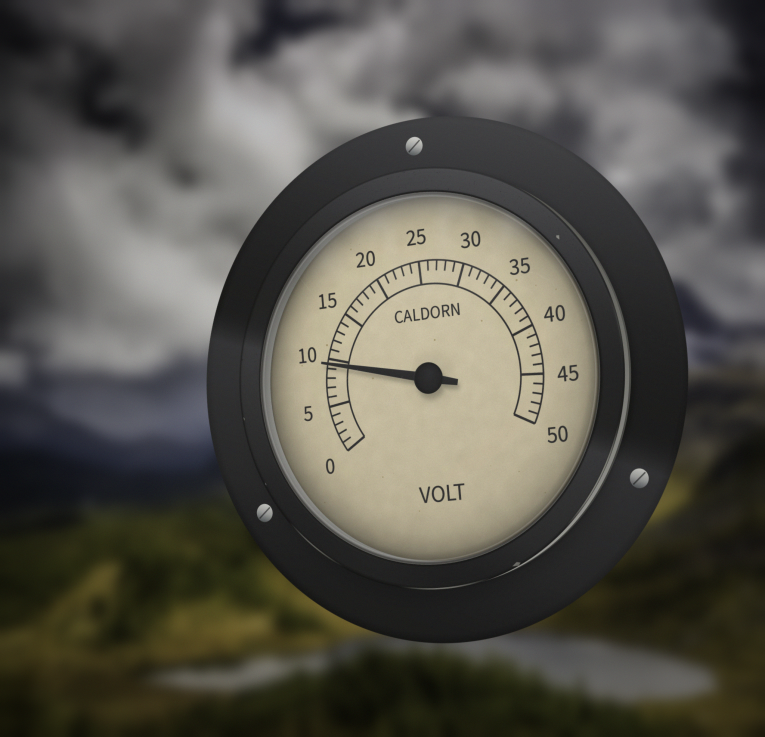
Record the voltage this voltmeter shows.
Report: 9.5 V
